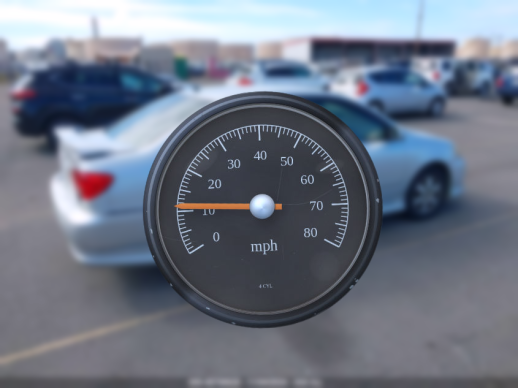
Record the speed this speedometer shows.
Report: 11 mph
